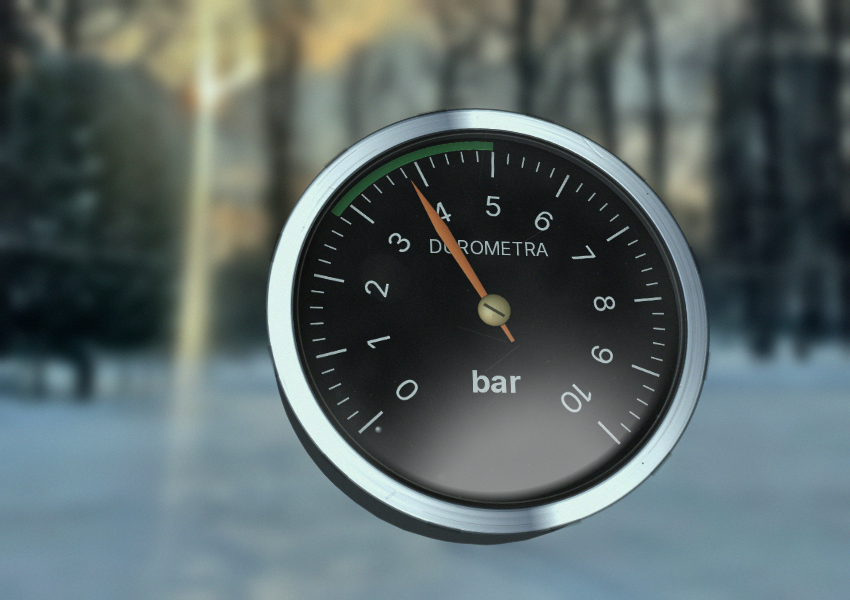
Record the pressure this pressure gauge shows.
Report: 3.8 bar
